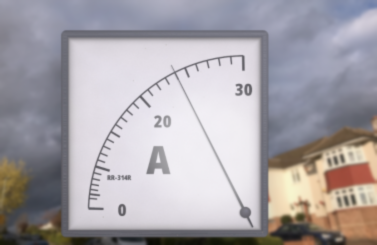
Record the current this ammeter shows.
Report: 24 A
